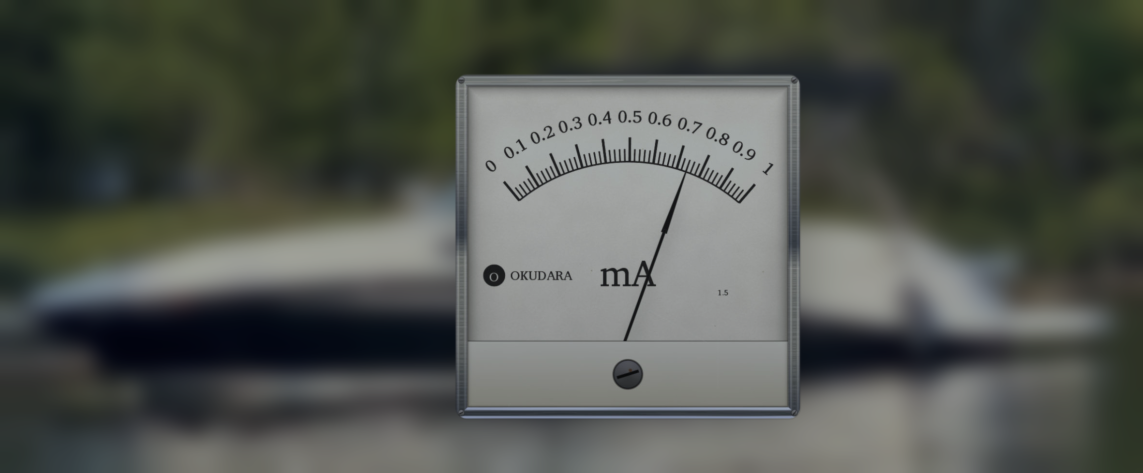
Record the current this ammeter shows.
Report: 0.74 mA
